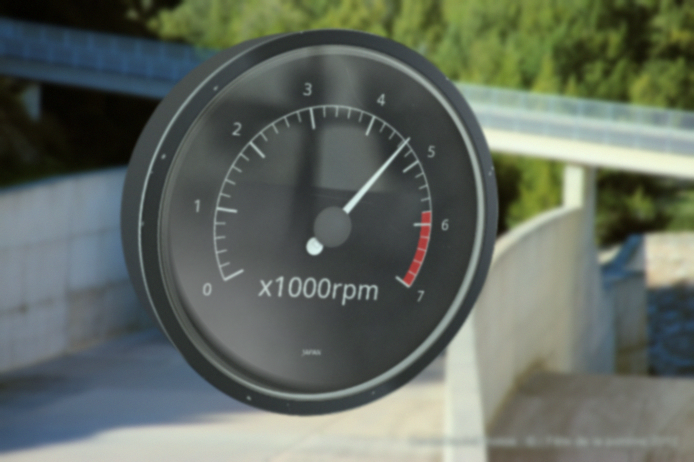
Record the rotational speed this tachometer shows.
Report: 4600 rpm
